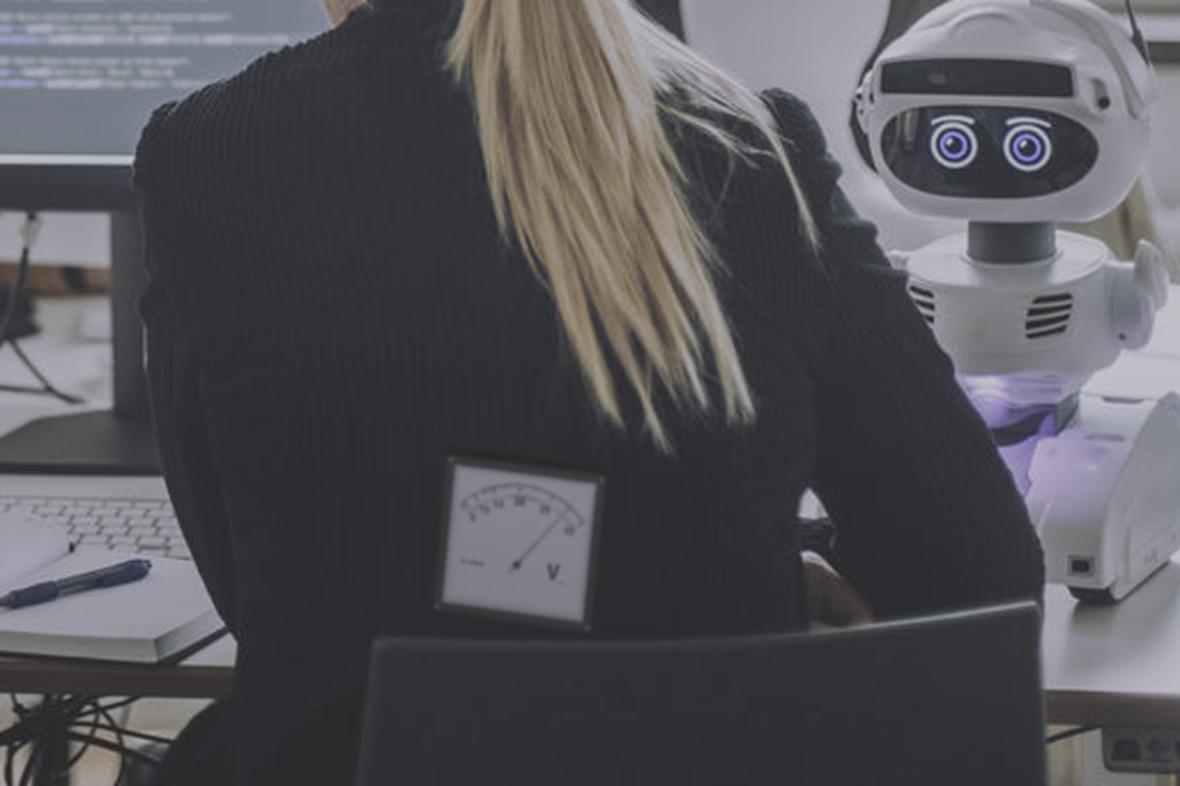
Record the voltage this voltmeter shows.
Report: 27.5 V
